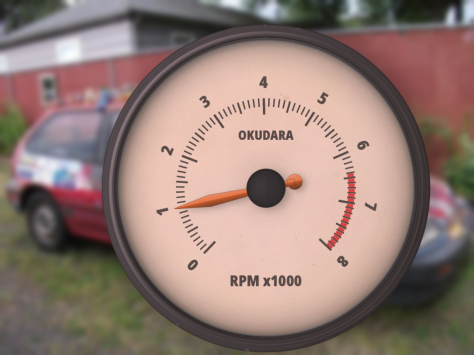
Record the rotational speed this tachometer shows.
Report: 1000 rpm
